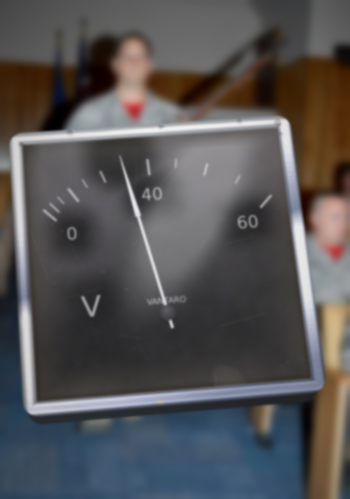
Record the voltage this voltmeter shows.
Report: 35 V
